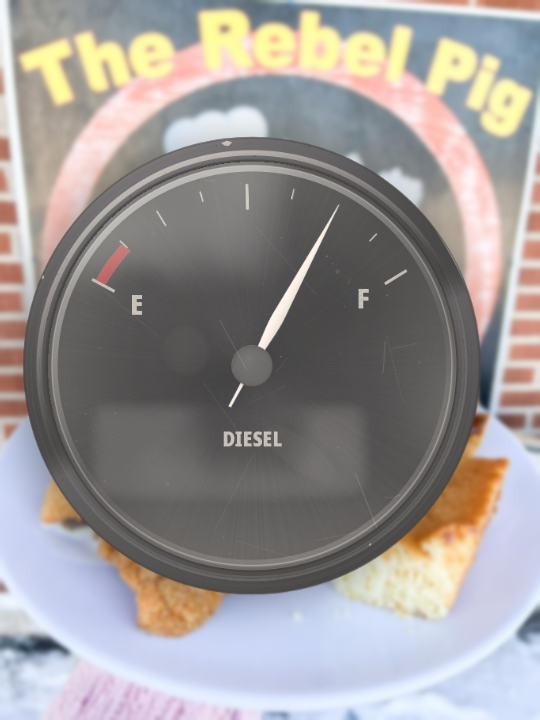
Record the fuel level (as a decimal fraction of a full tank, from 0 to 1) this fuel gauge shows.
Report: 0.75
